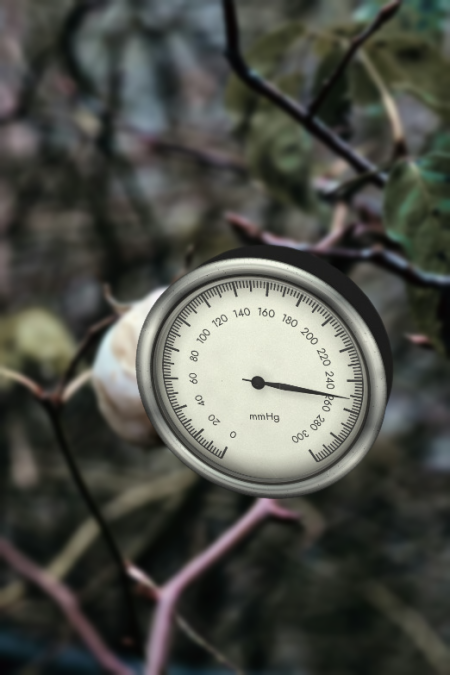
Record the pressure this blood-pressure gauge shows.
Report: 250 mmHg
